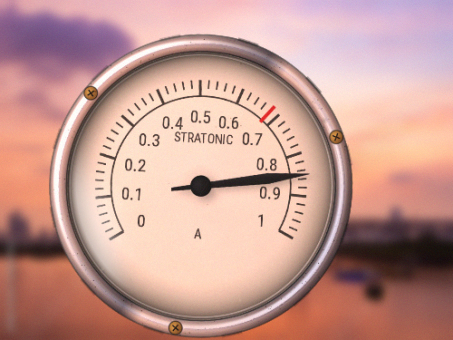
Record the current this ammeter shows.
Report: 0.85 A
